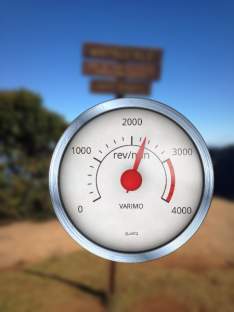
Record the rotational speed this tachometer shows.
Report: 2300 rpm
